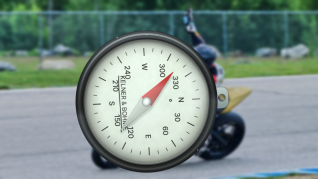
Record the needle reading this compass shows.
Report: 315 °
